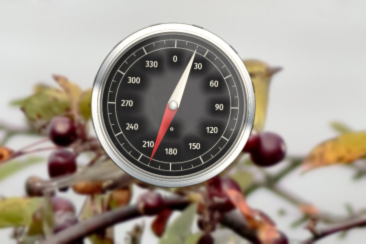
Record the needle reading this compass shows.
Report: 200 °
